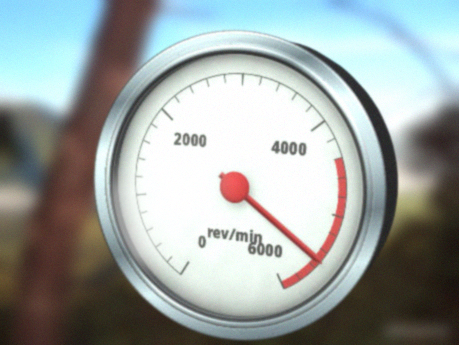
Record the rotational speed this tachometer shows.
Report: 5500 rpm
